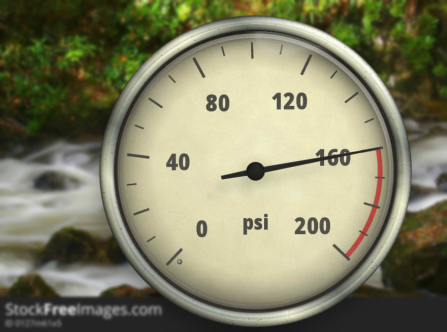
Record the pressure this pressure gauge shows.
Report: 160 psi
